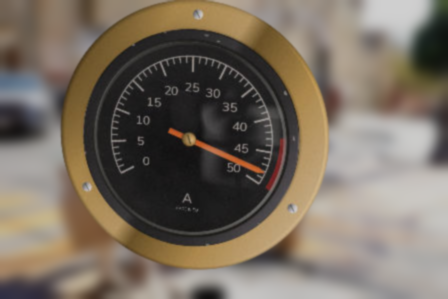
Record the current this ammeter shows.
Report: 48 A
